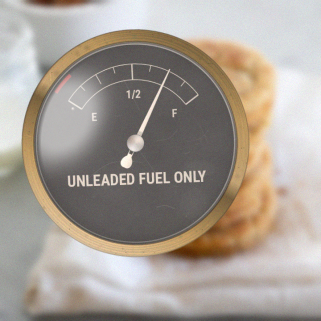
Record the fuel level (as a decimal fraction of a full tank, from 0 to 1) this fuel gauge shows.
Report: 0.75
